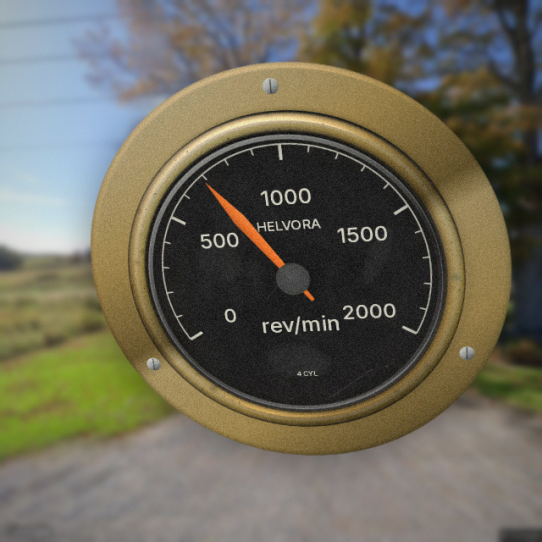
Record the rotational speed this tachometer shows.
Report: 700 rpm
